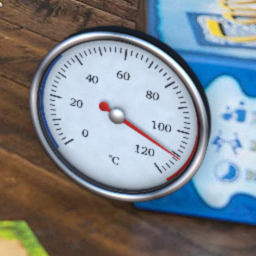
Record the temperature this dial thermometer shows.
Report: 110 °C
